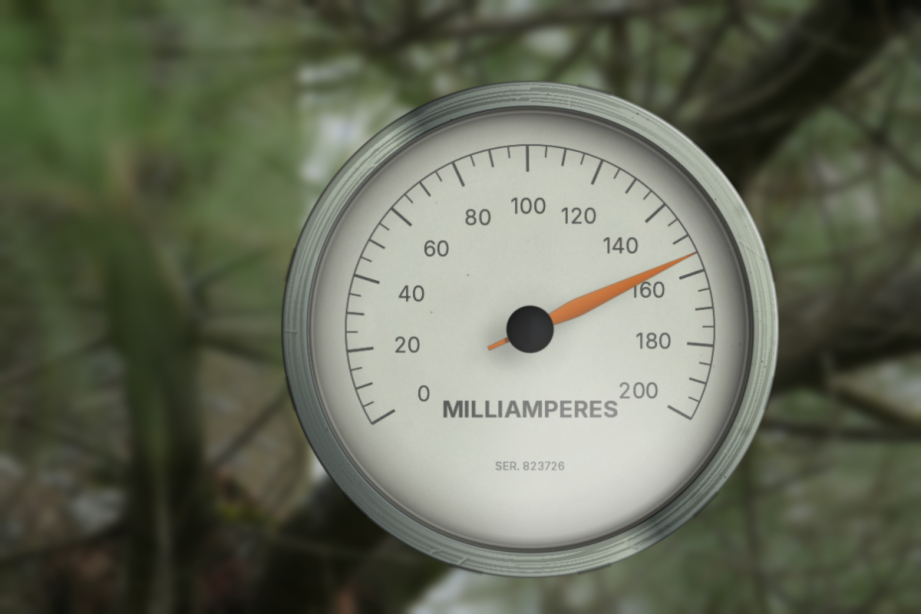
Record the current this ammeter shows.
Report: 155 mA
